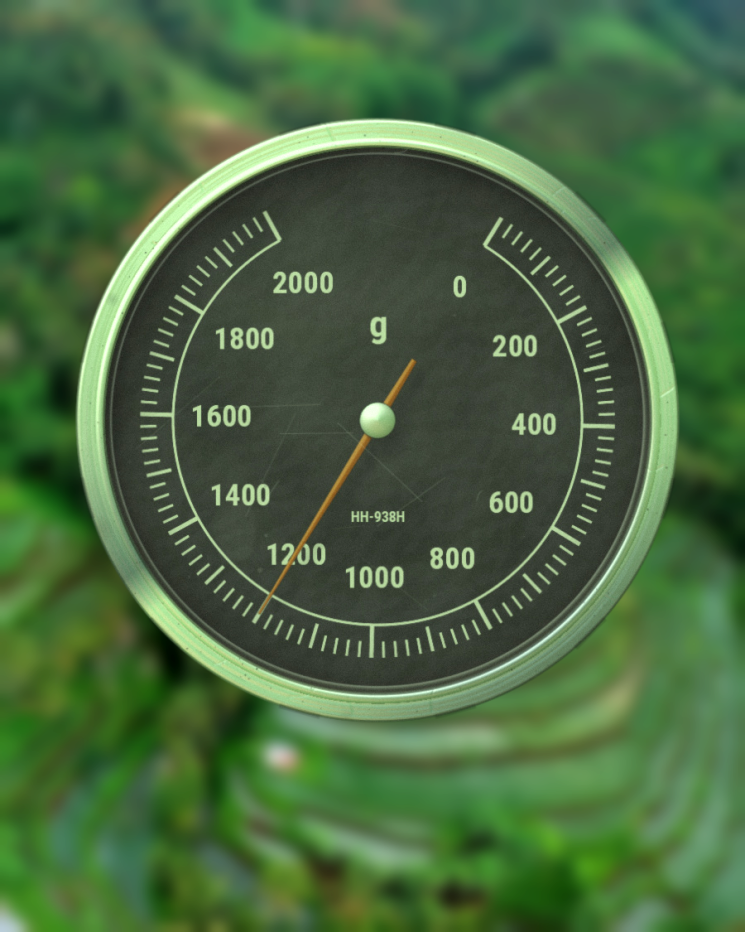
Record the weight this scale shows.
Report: 1200 g
